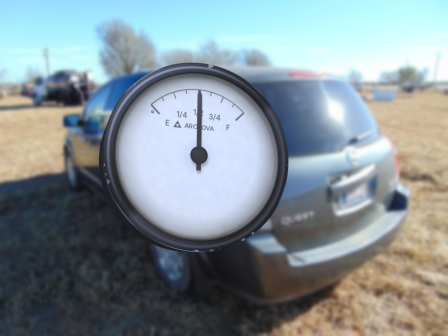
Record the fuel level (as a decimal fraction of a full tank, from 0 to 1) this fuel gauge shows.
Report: 0.5
